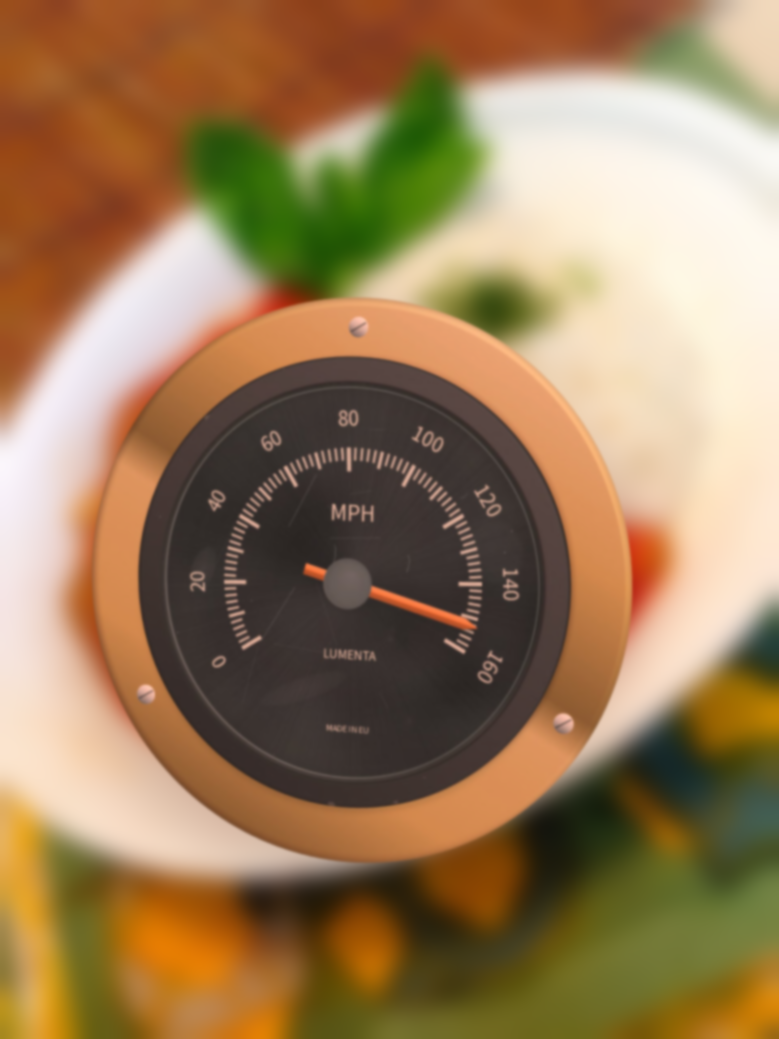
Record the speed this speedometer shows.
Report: 152 mph
